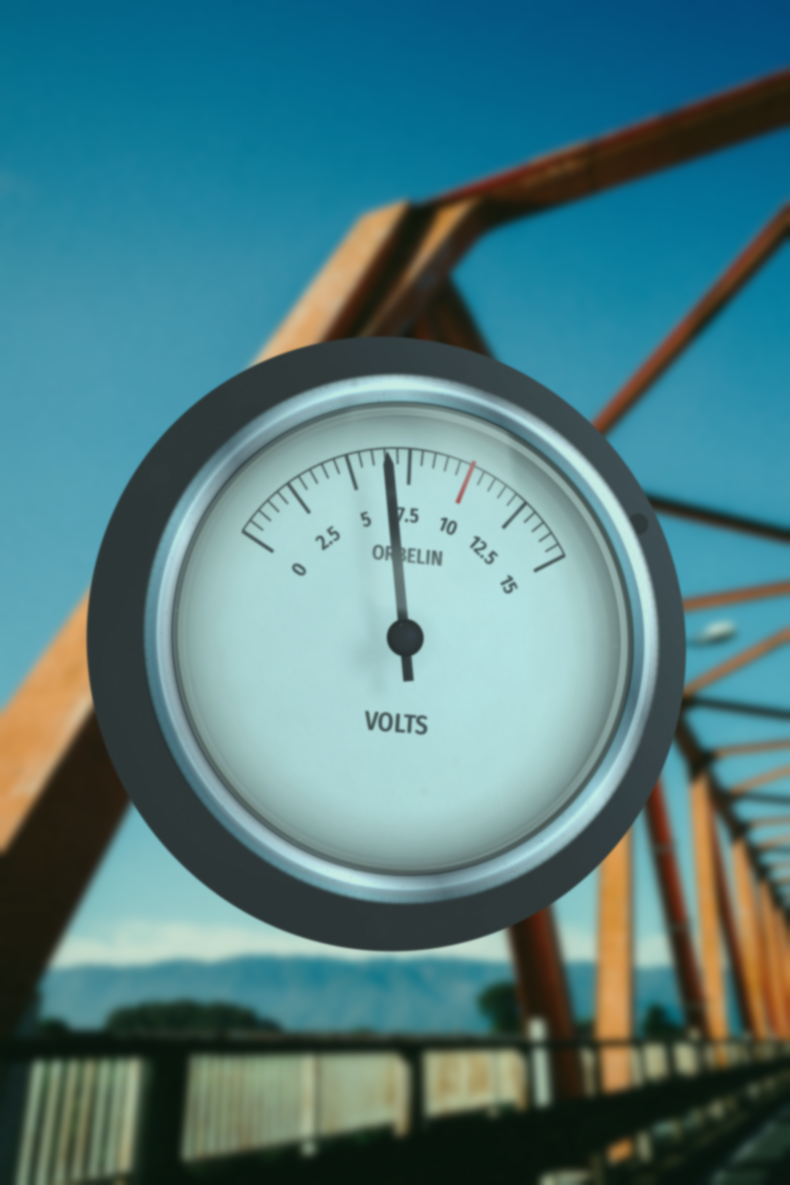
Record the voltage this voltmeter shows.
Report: 6.5 V
